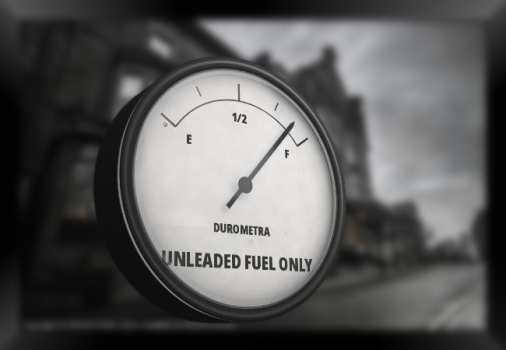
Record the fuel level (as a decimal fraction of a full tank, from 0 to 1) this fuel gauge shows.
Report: 0.875
